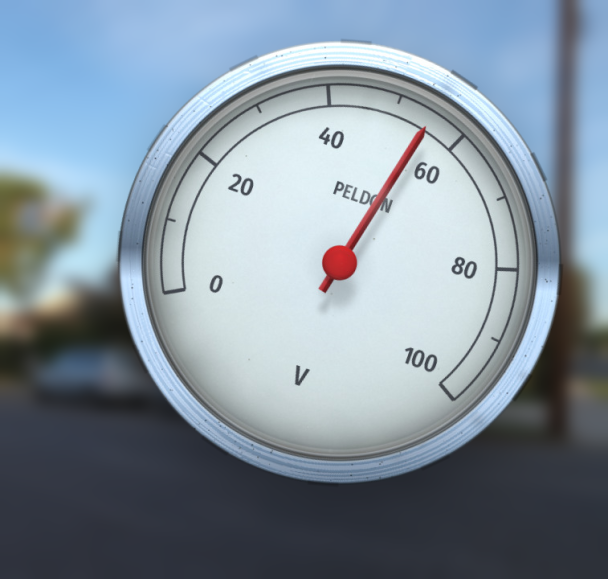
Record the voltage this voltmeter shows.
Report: 55 V
